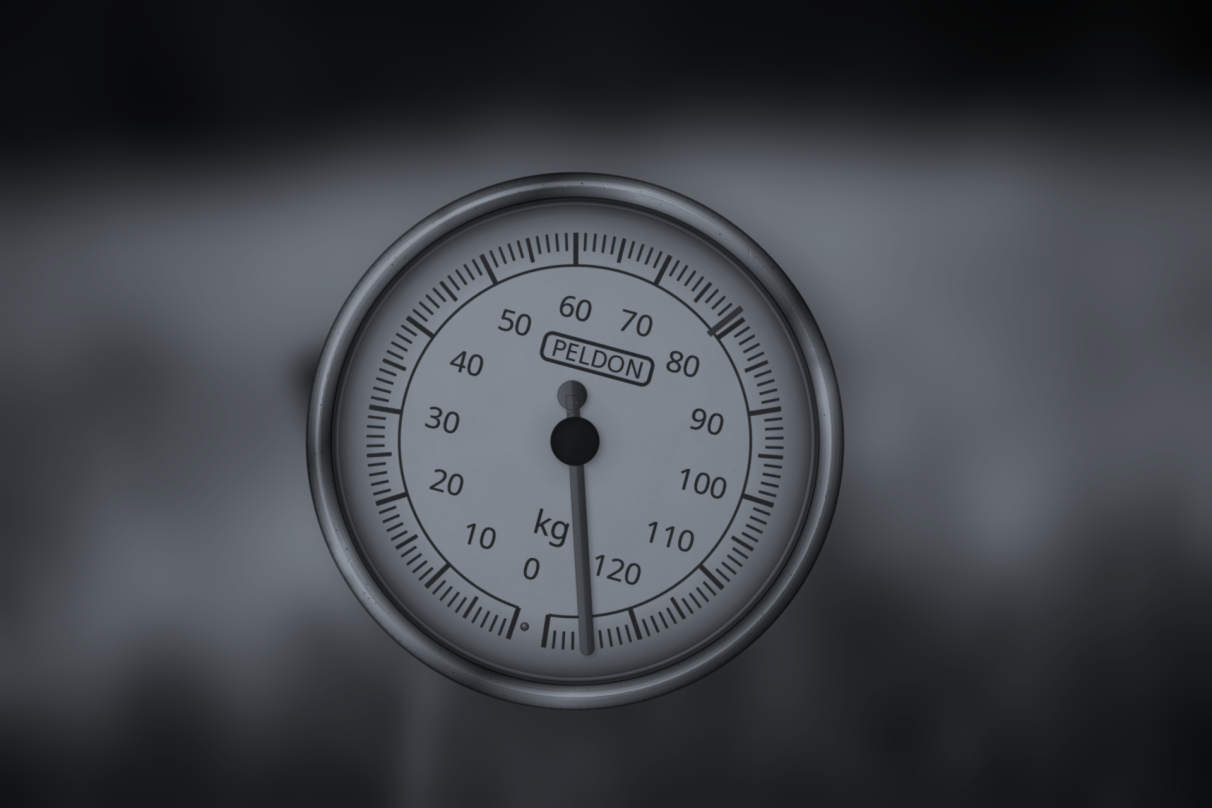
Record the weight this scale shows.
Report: 125.5 kg
